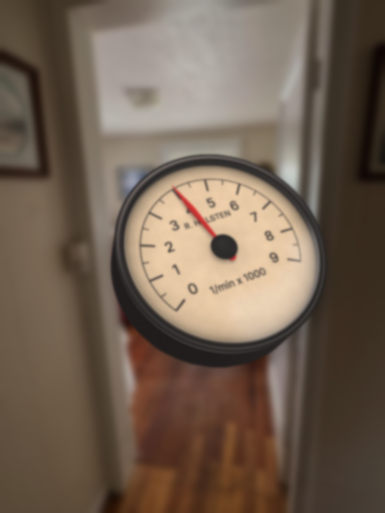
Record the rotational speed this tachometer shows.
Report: 4000 rpm
